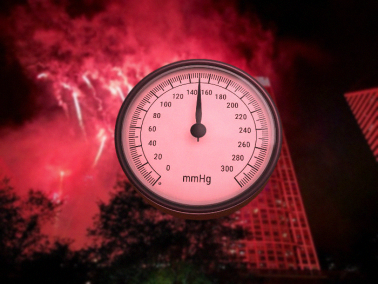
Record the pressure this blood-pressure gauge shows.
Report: 150 mmHg
